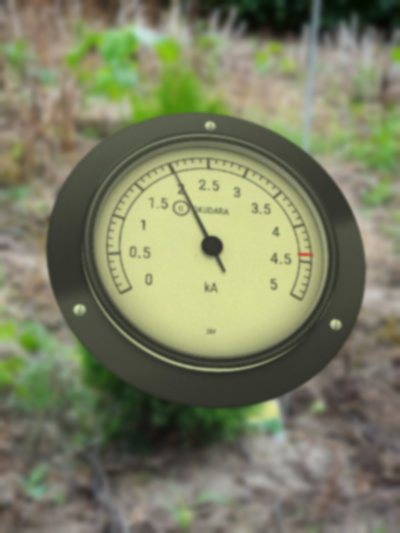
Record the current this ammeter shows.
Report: 2 kA
